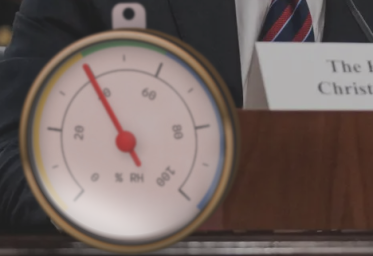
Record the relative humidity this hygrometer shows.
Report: 40 %
